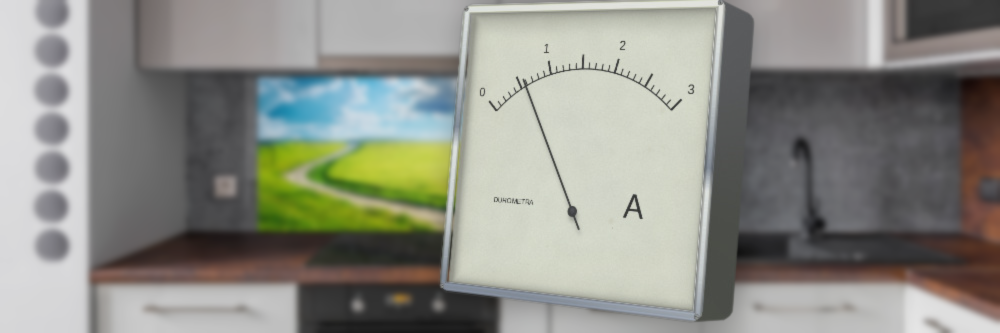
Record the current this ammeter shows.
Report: 0.6 A
